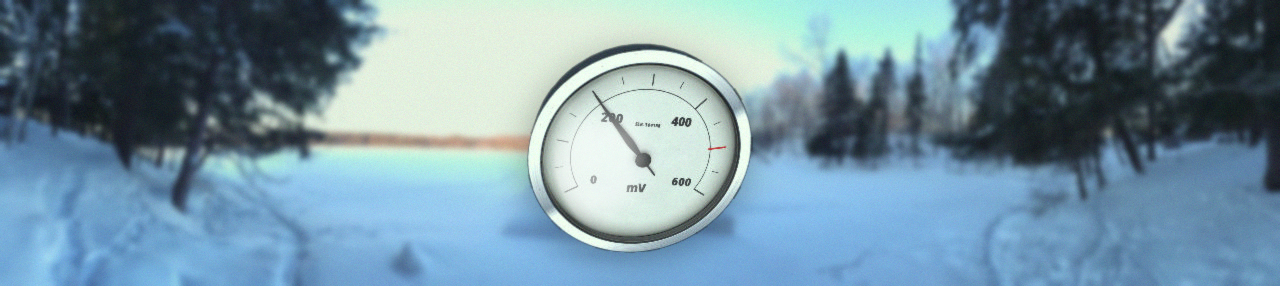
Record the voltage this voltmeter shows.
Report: 200 mV
